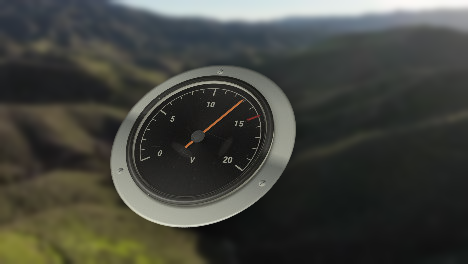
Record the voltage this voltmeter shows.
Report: 13 V
